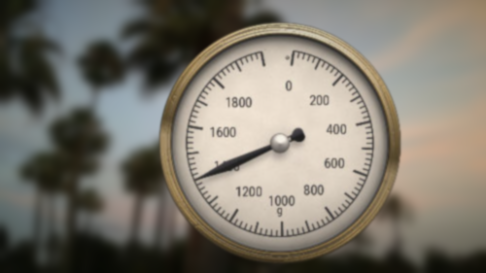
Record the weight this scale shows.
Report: 1400 g
